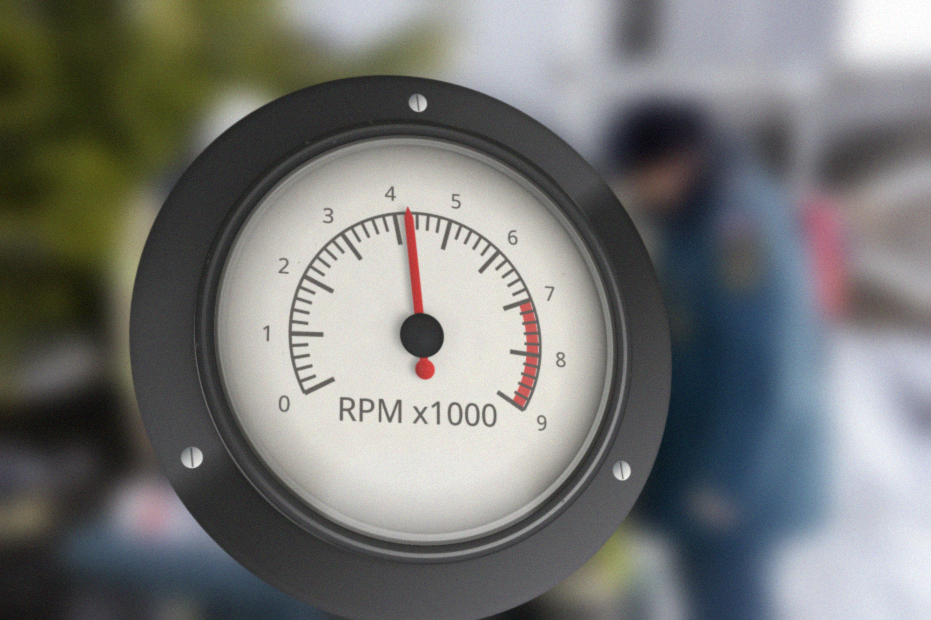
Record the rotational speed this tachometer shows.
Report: 4200 rpm
